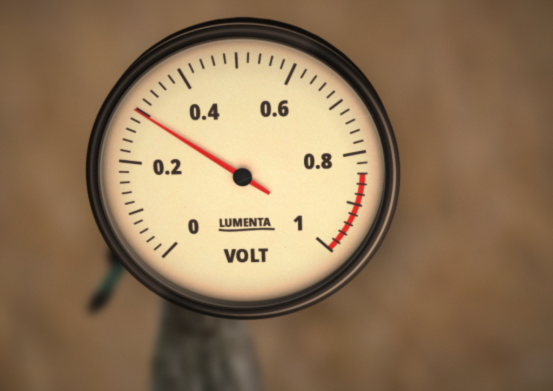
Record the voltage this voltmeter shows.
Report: 0.3 V
